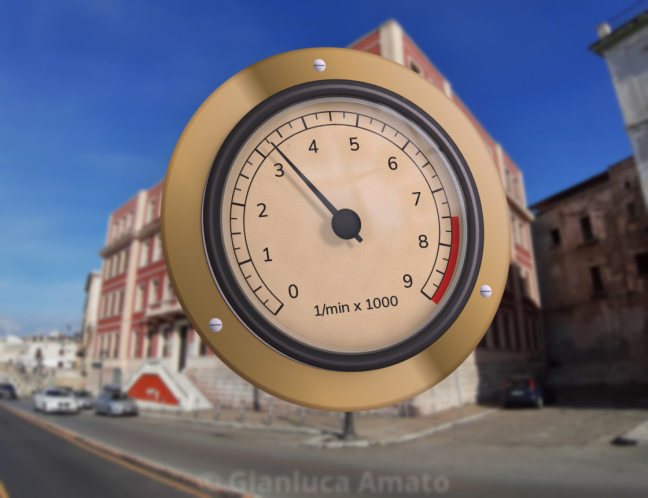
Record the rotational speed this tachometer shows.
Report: 3250 rpm
